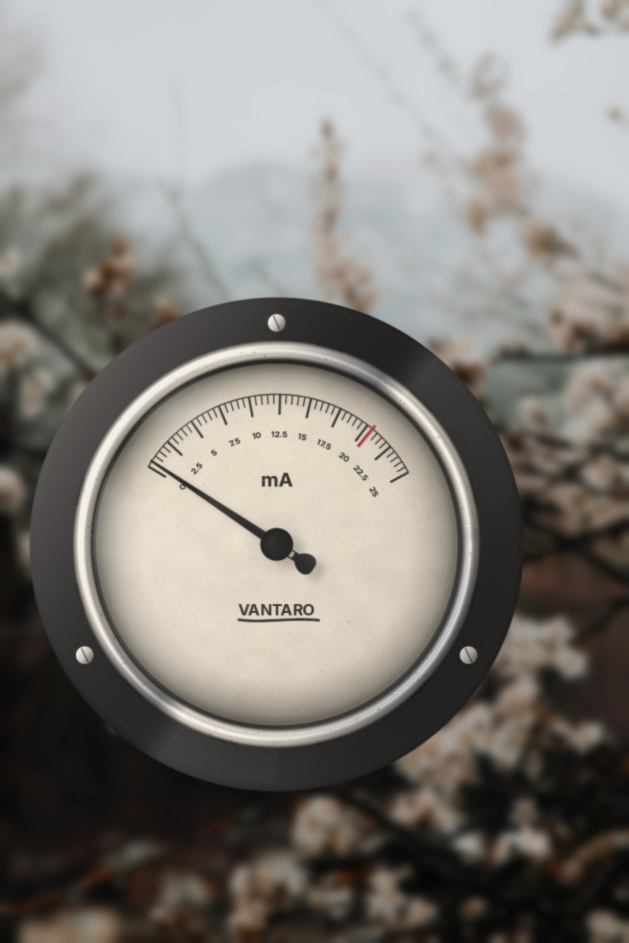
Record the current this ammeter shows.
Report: 0.5 mA
